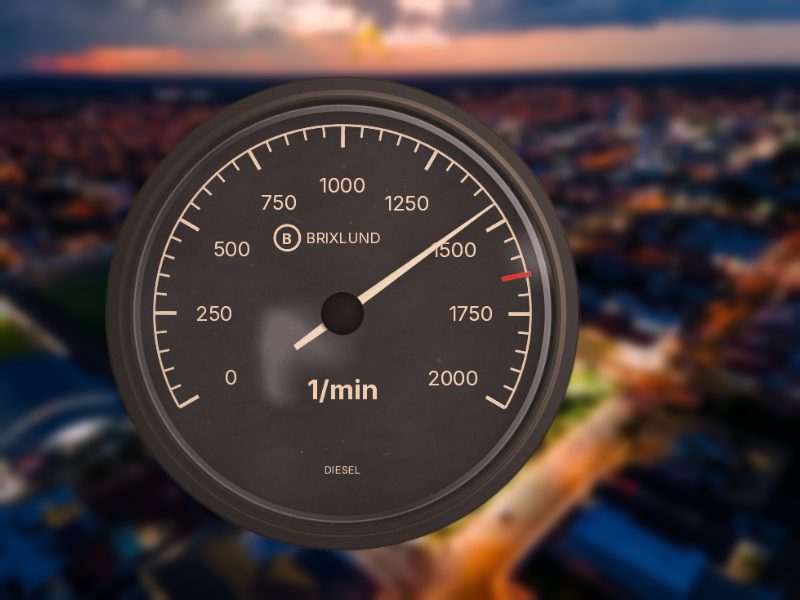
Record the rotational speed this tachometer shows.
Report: 1450 rpm
